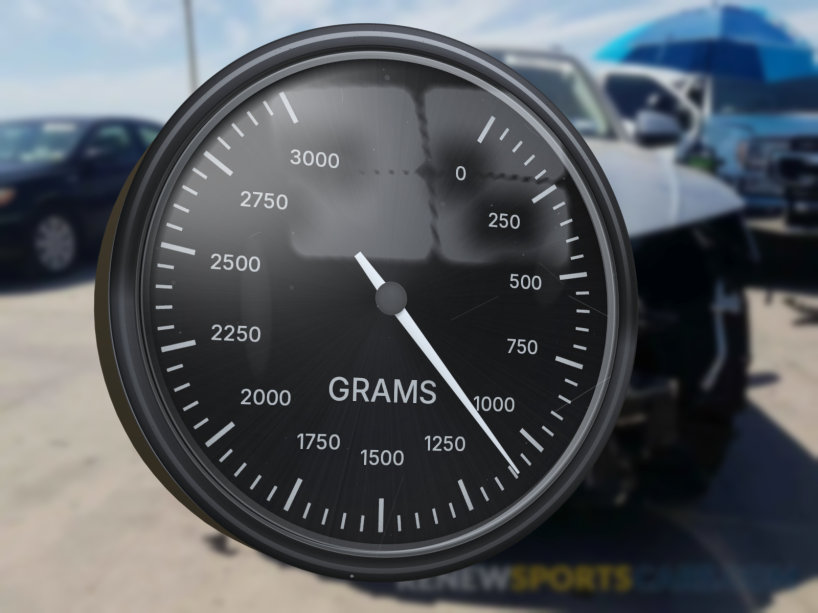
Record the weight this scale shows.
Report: 1100 g
